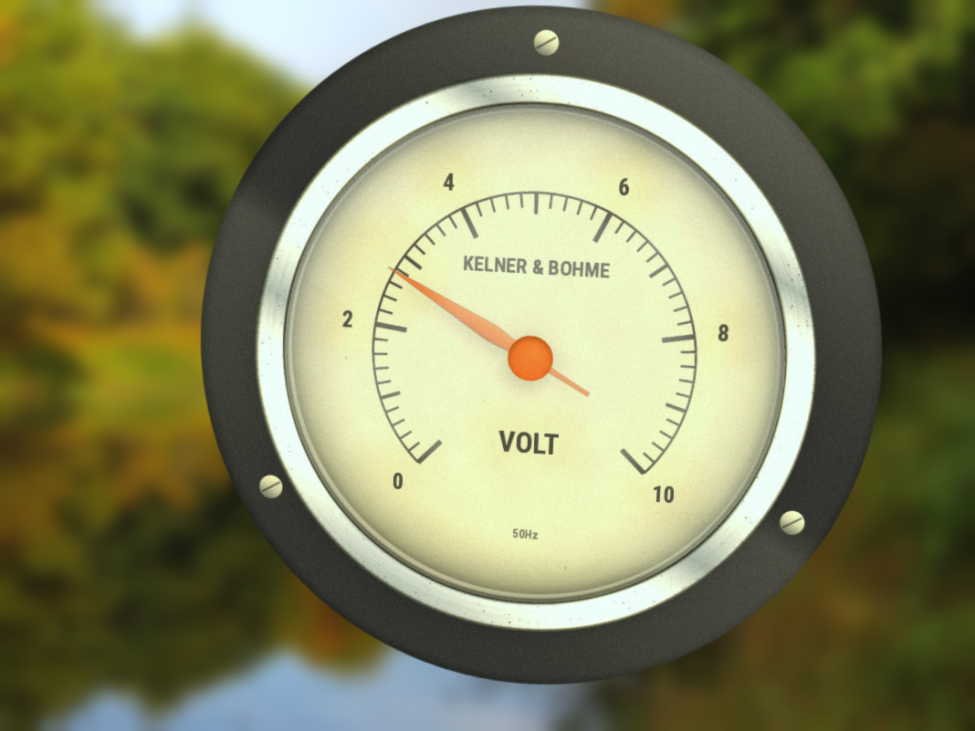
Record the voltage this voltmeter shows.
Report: 2.8 V
